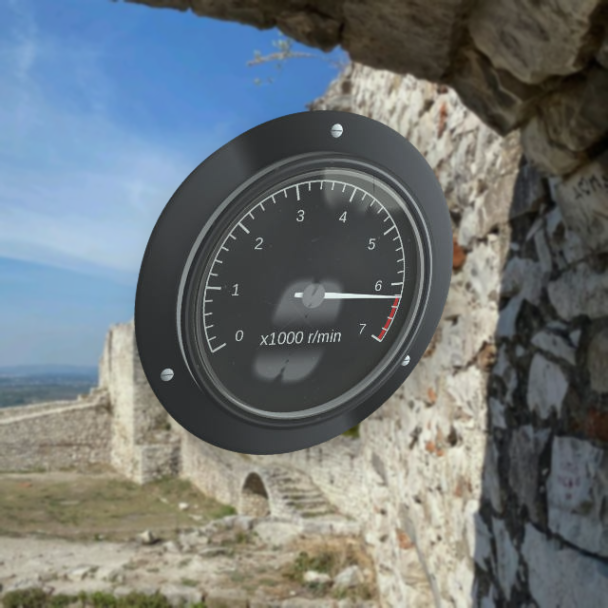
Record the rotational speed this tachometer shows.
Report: 6200 rpm
